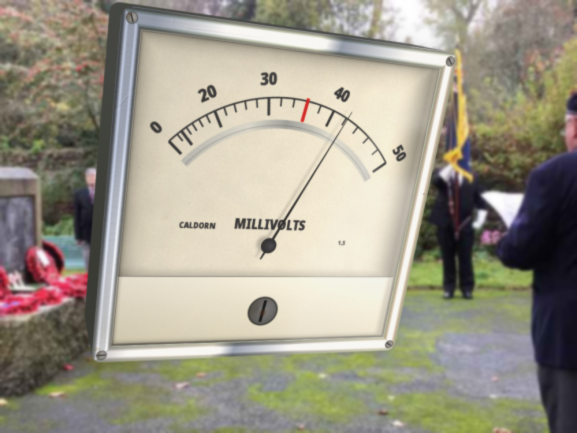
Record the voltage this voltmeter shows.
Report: 42 mV
